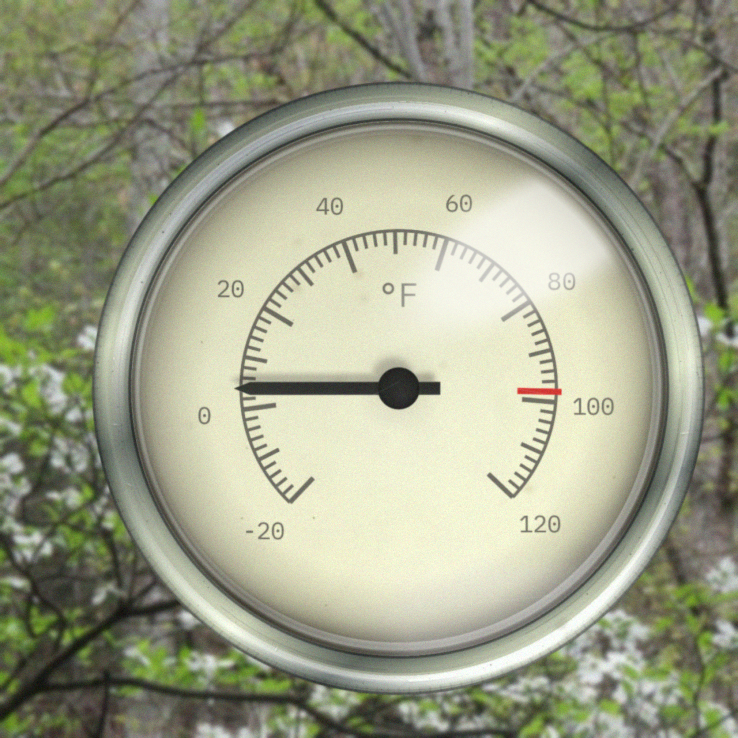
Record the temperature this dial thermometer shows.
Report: 4 °F
